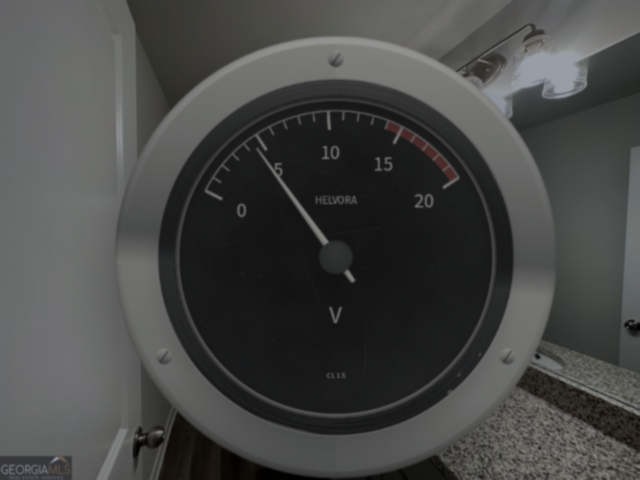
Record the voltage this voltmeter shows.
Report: 4.5 V
